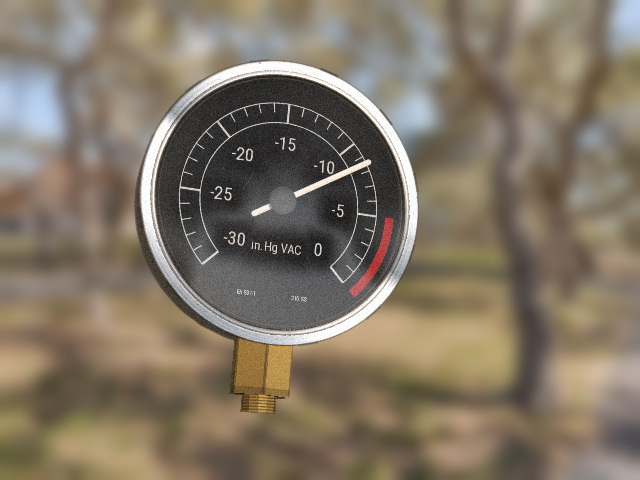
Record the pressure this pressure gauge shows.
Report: -8.5 inHg
